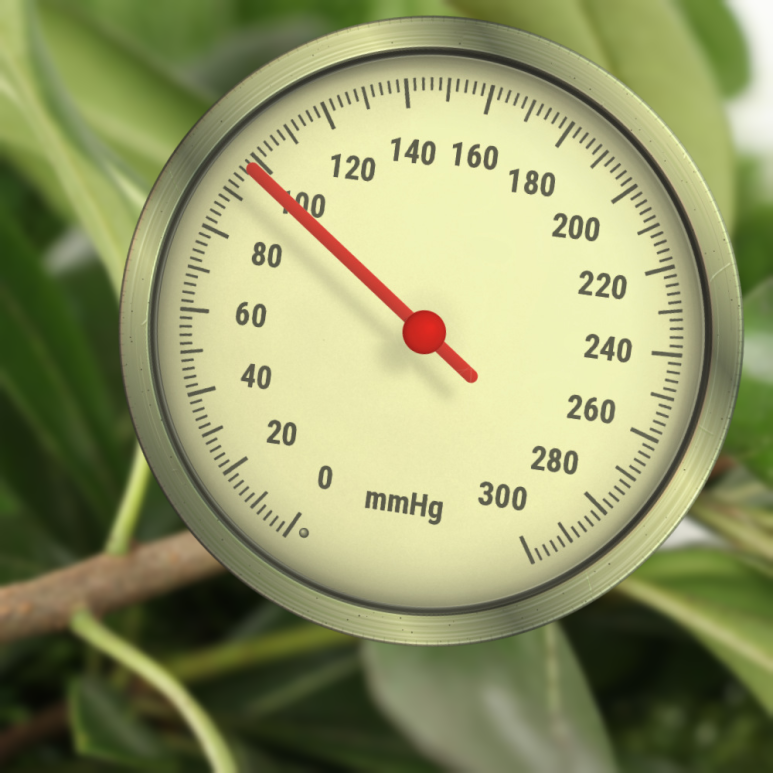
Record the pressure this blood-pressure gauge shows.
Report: 98 mmHg
